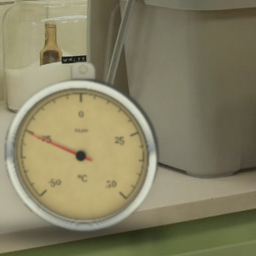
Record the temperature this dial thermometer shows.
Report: -25 °C
